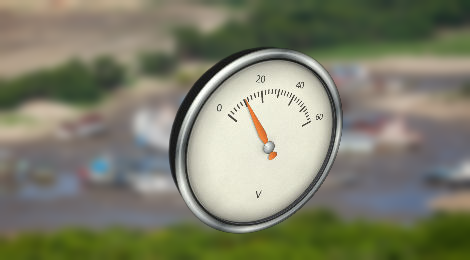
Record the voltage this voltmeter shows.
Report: 10 V
